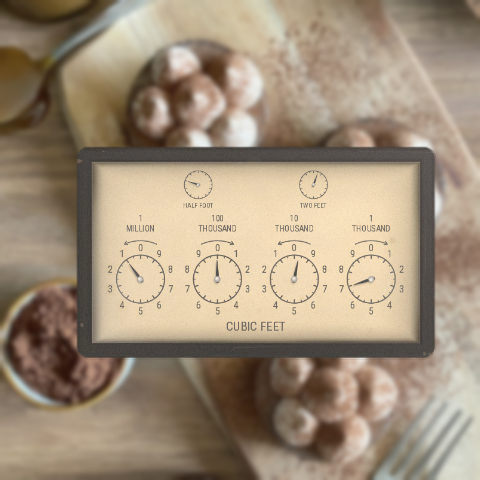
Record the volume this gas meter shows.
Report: 99700 ft³
